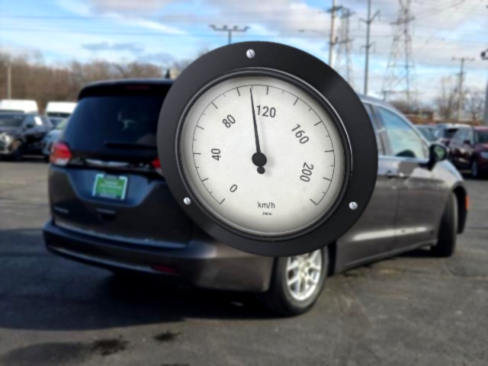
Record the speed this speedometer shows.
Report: 110 km/h
